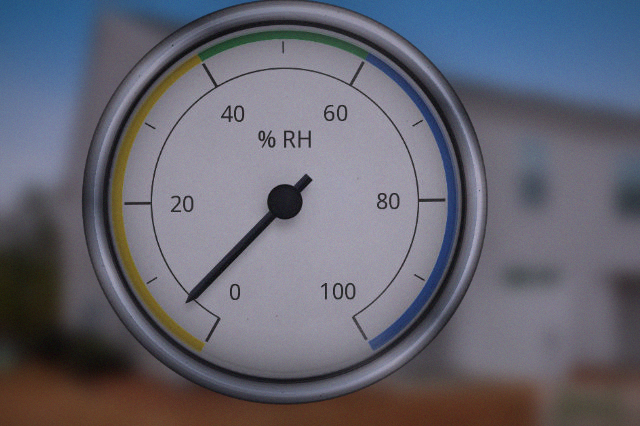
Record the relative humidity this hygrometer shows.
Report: 5 %
